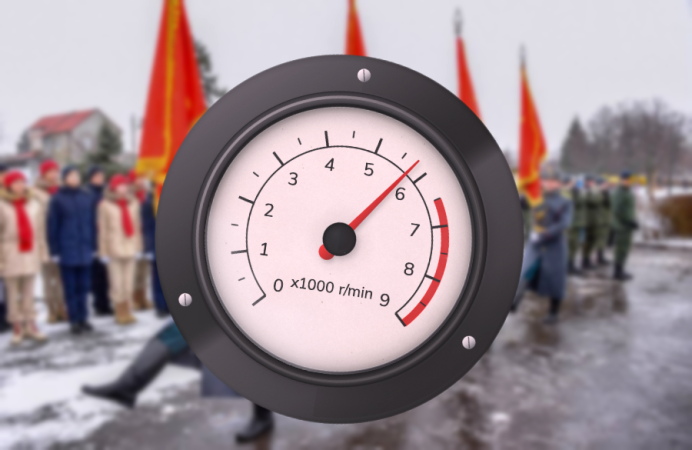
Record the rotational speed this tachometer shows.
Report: 5750 rpm
